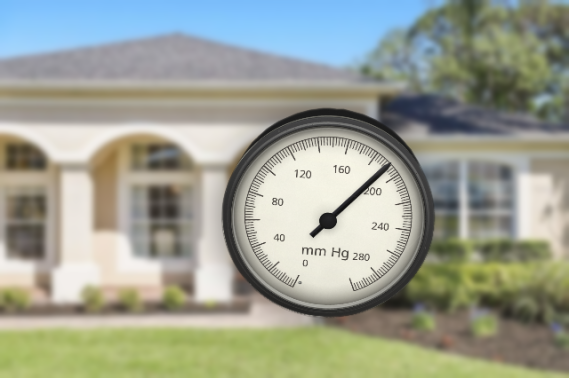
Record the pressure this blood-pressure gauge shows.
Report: 190 mmHg
